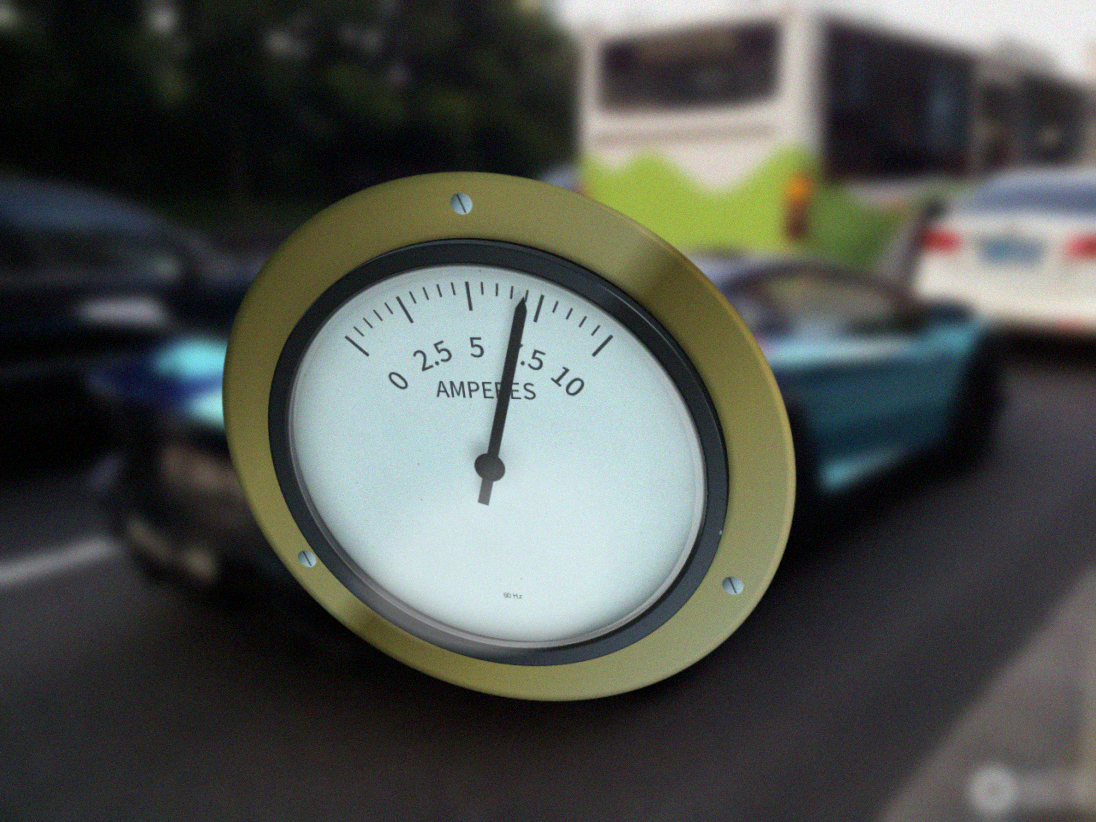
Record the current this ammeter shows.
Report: 7 A
